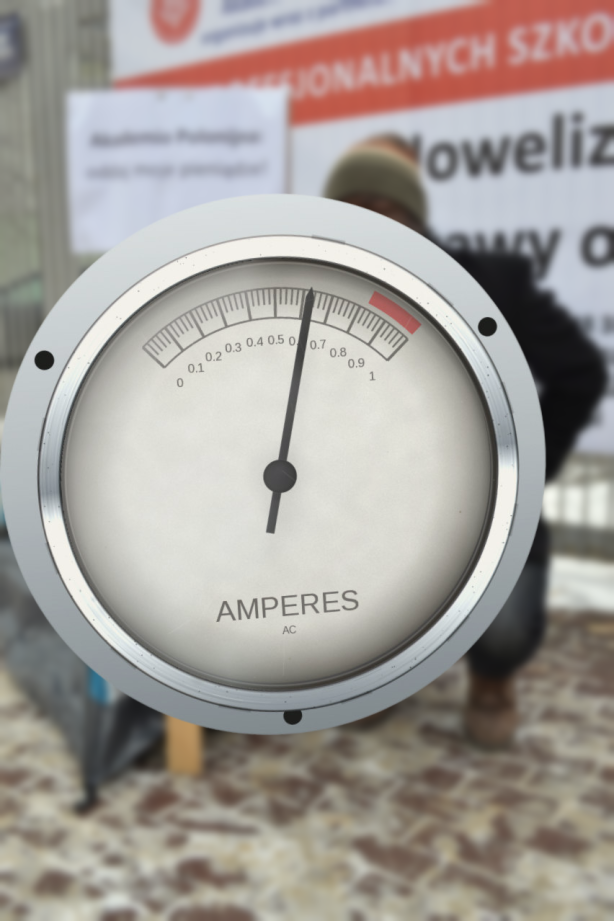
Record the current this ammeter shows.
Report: 0.62 A
